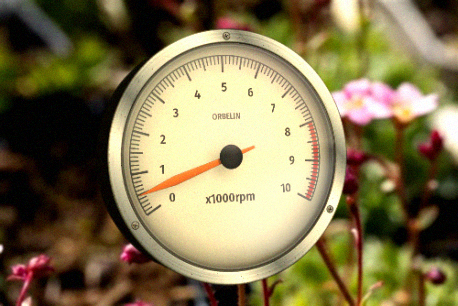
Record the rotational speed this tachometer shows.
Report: 500 rpm
